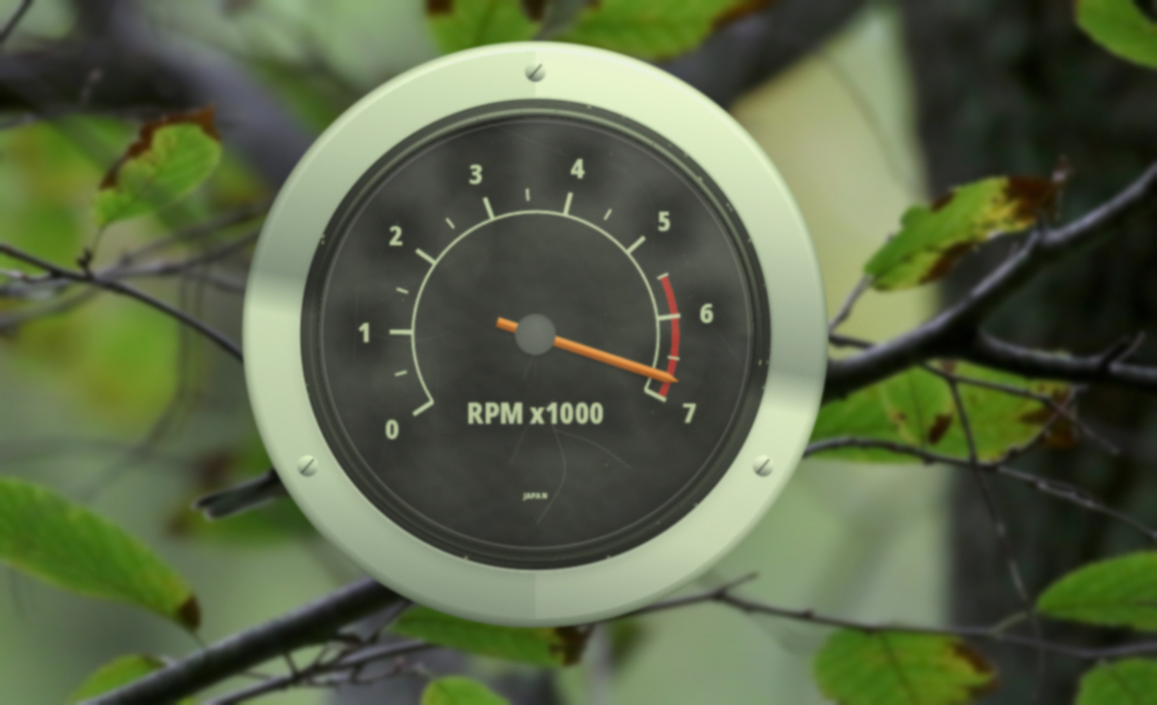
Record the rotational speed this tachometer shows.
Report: 6750 rpm
